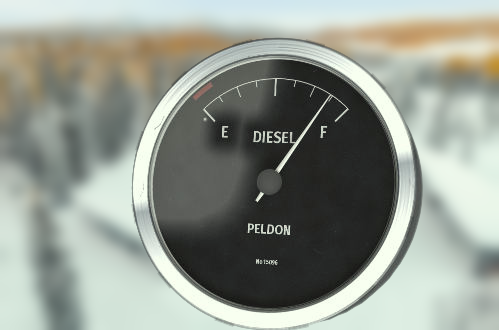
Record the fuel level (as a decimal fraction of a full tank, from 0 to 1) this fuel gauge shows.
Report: 0.875
